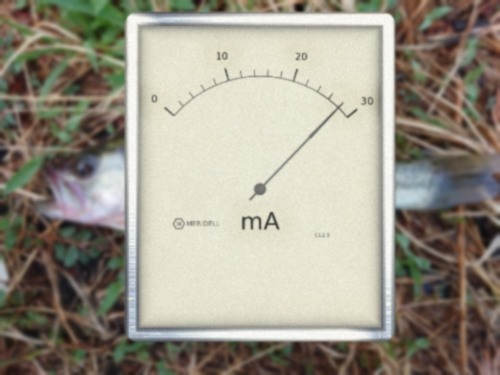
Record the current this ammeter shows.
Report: 28 mA
